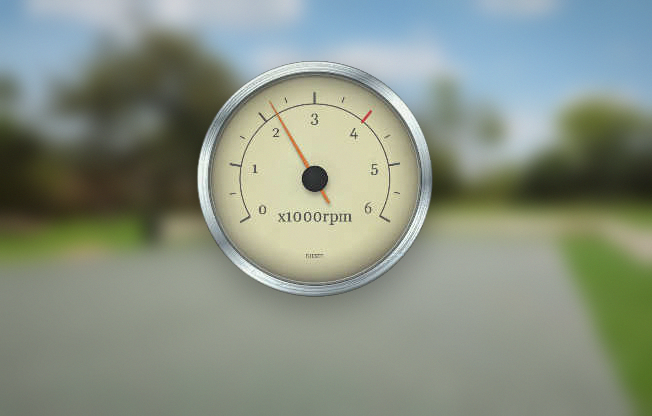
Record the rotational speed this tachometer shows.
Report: 2250 rpm
